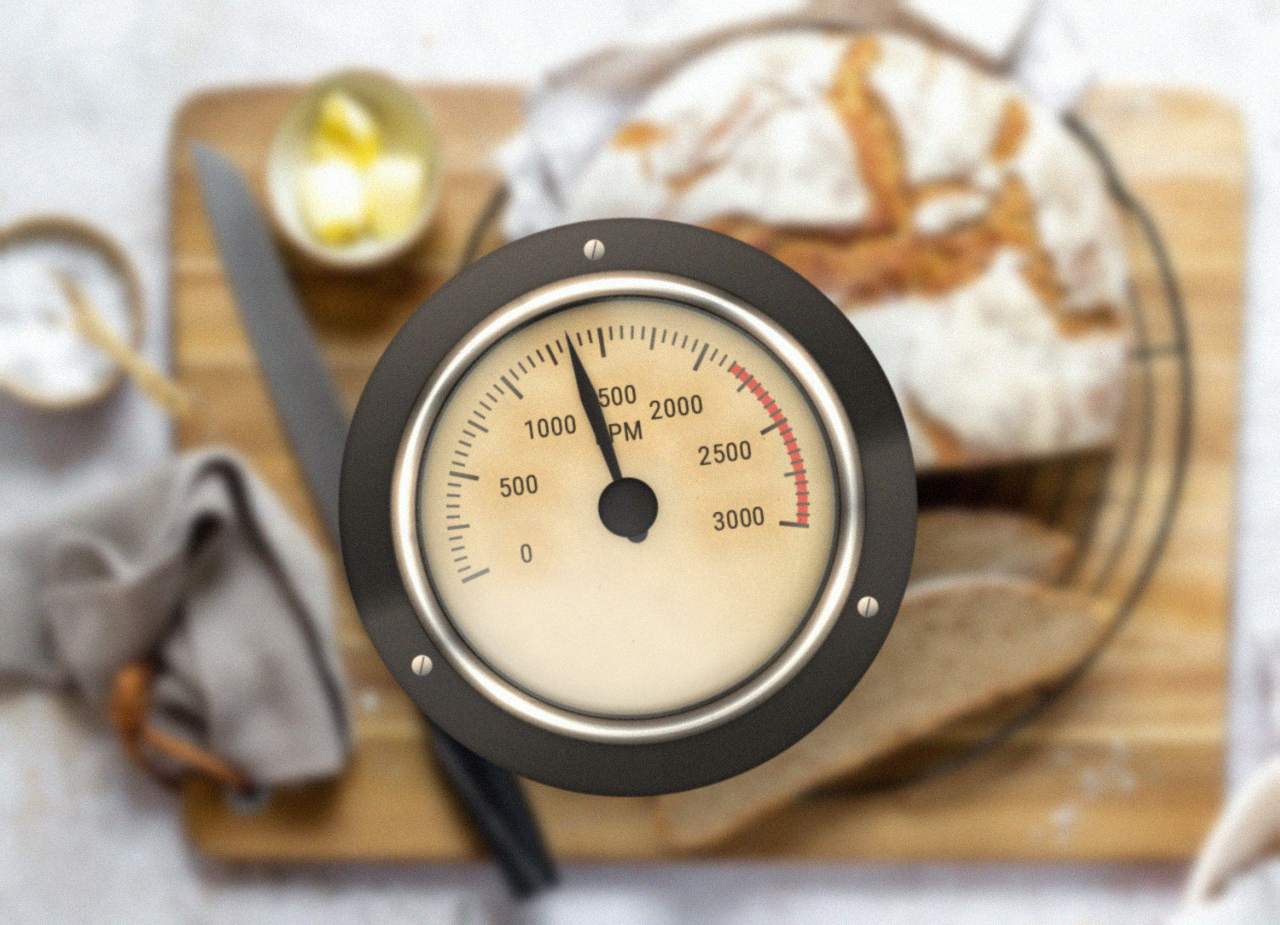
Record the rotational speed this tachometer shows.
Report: 1350 rpm
